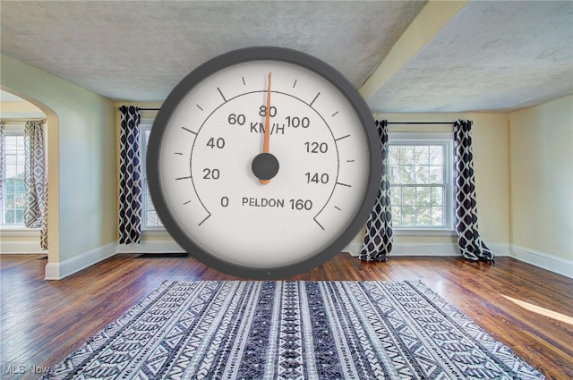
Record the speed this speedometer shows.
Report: 80 km/h
